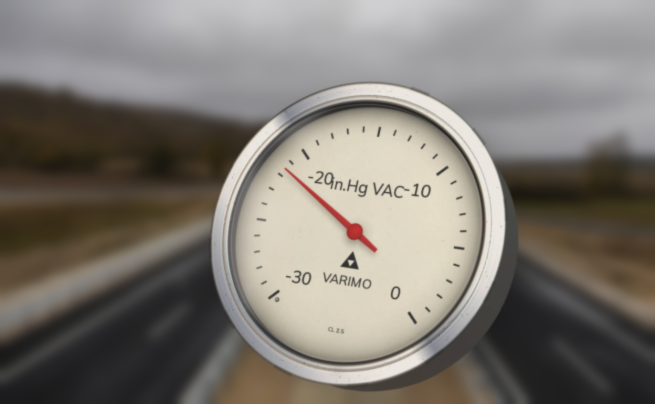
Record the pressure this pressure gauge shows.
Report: -21.5 inHg
